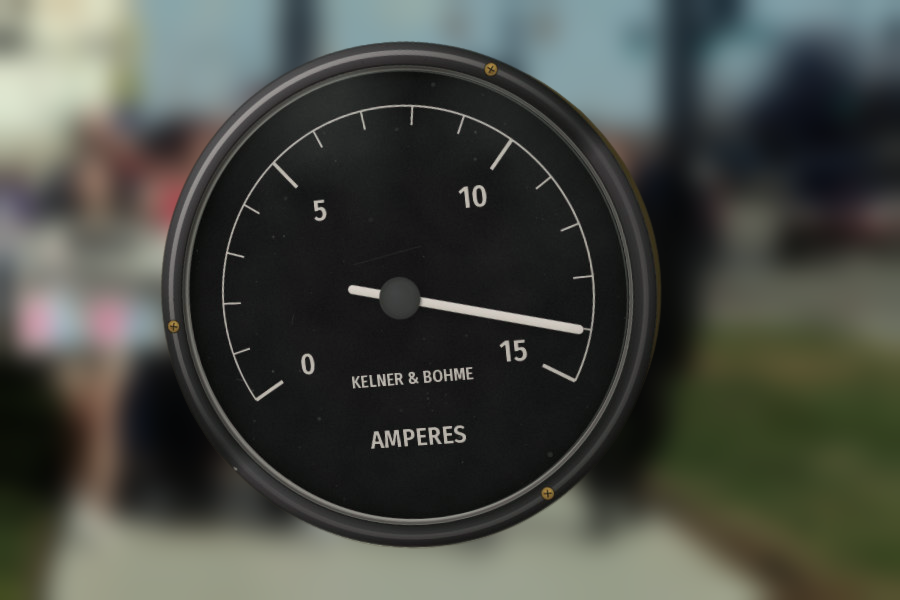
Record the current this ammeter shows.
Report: 14 A
